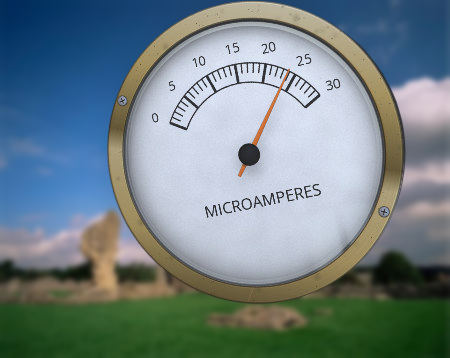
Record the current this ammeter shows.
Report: 24 µA
